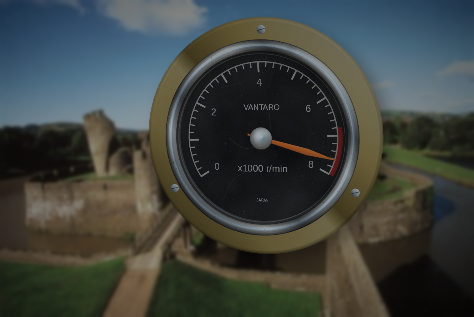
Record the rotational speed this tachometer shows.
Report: 7600 rpm
